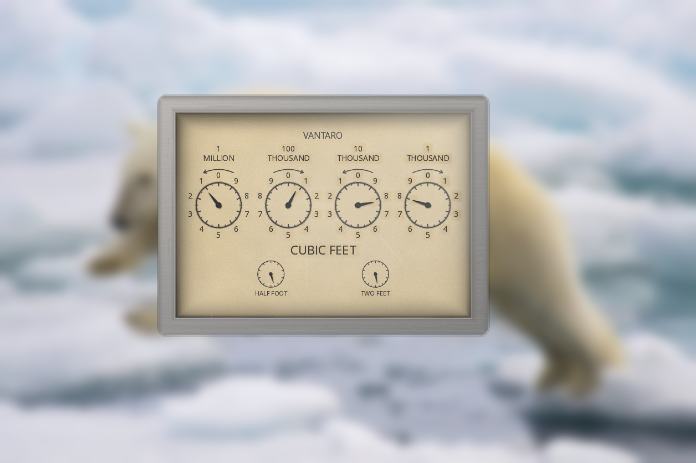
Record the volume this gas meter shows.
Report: 107800 ft³
